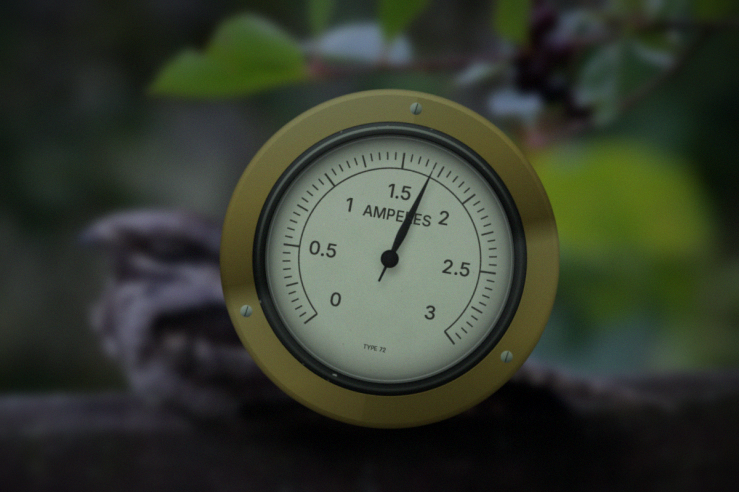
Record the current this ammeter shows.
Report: 1.7 A
